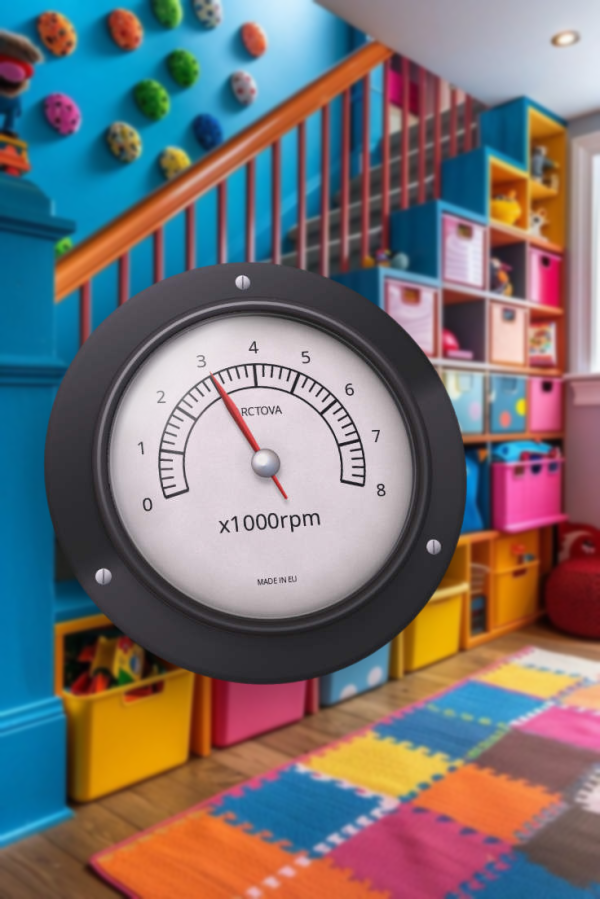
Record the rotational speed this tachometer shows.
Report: 3000 rpm
